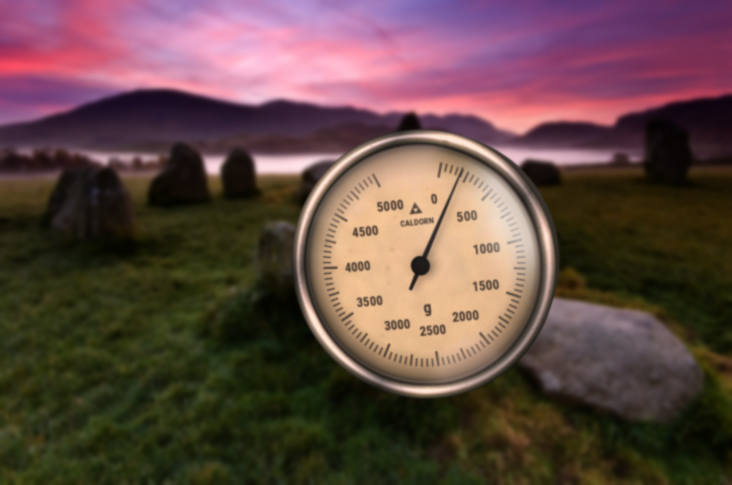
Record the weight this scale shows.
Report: 200 g
